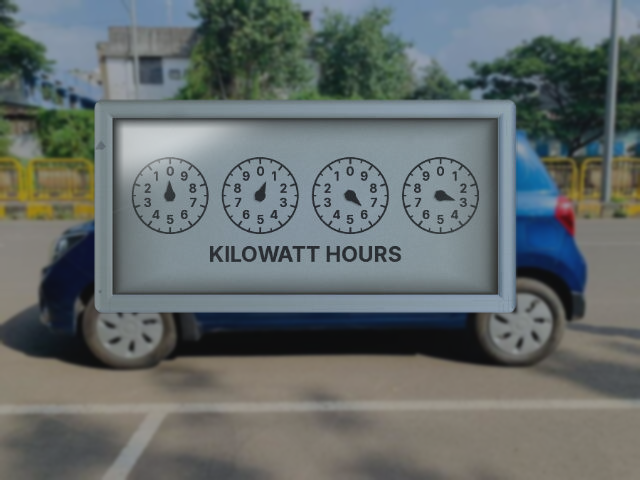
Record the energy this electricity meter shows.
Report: 63 kWh
